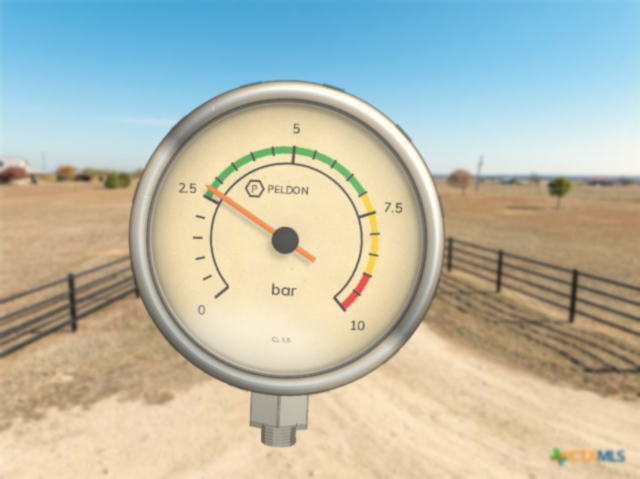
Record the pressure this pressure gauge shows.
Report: 2.75 bar
